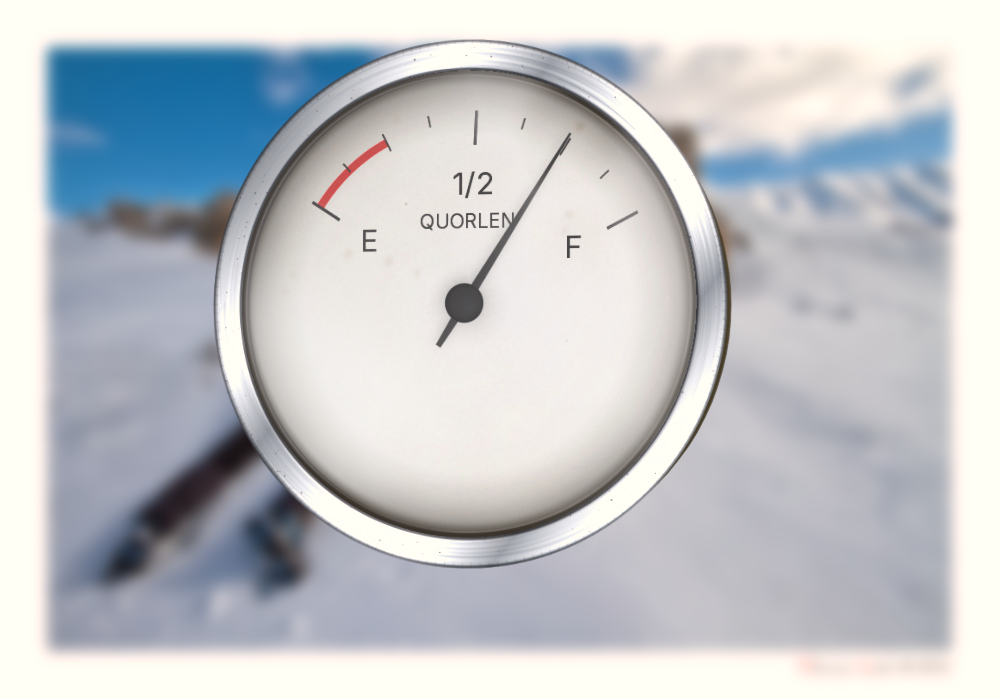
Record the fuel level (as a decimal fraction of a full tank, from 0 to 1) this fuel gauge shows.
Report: 0.75
